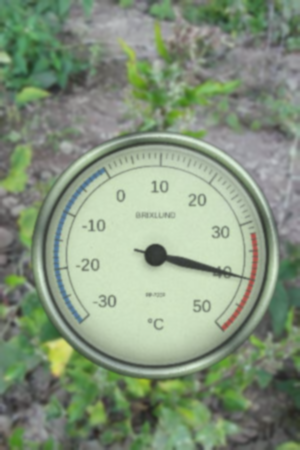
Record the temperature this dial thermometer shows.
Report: 40 °C
